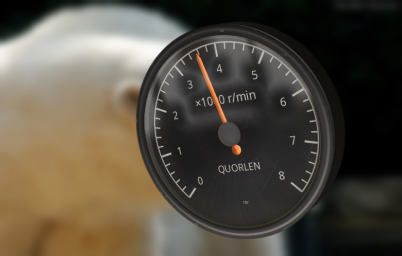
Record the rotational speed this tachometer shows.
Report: 3600 rpm
